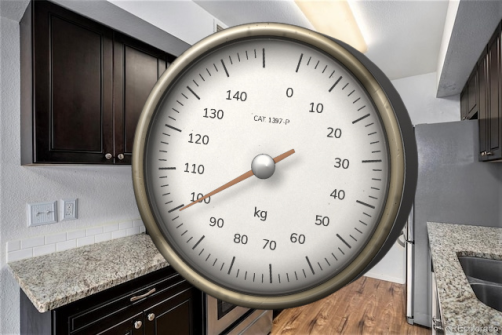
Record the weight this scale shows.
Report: 99 kg
